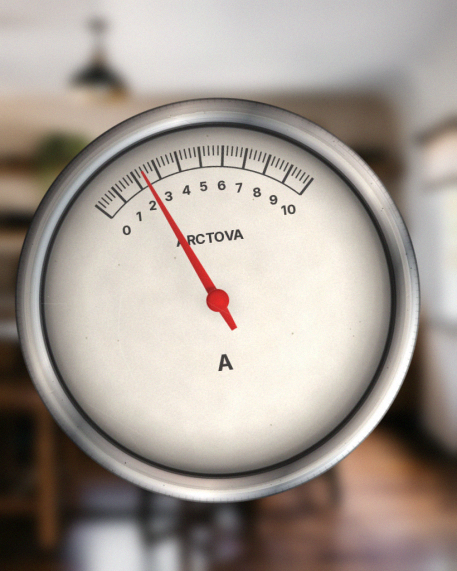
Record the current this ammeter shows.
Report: 2.4 A
